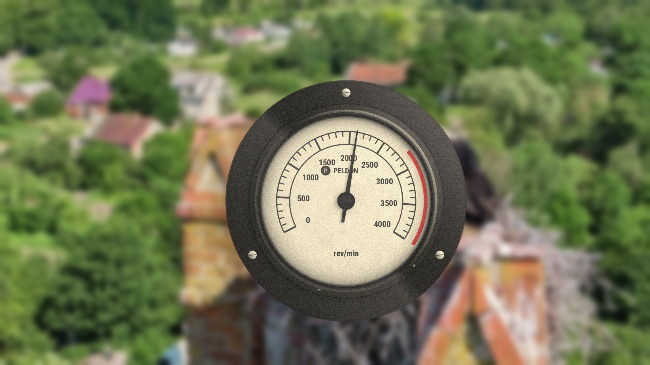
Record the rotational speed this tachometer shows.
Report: 2100 rpm
